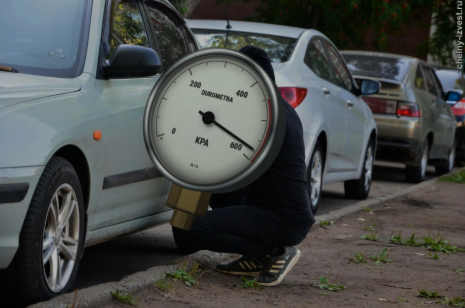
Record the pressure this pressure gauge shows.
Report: 575 kPa
